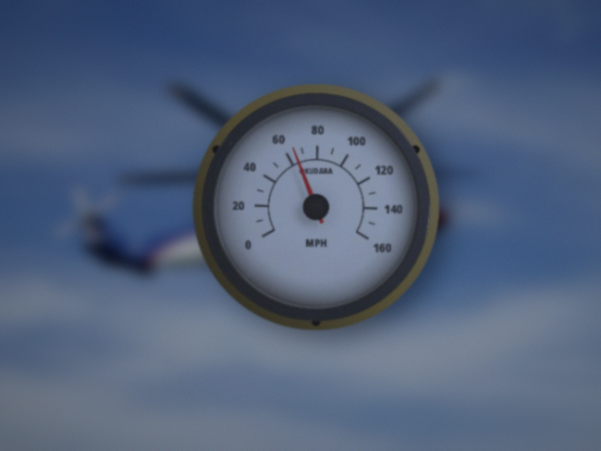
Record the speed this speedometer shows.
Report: 65 mph
